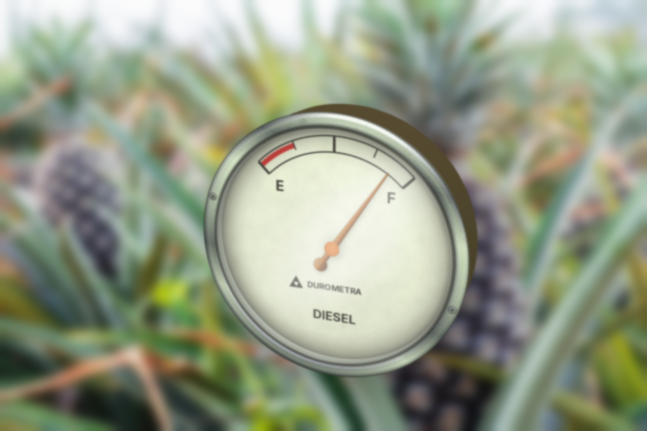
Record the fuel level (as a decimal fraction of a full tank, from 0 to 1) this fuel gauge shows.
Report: 0.875
